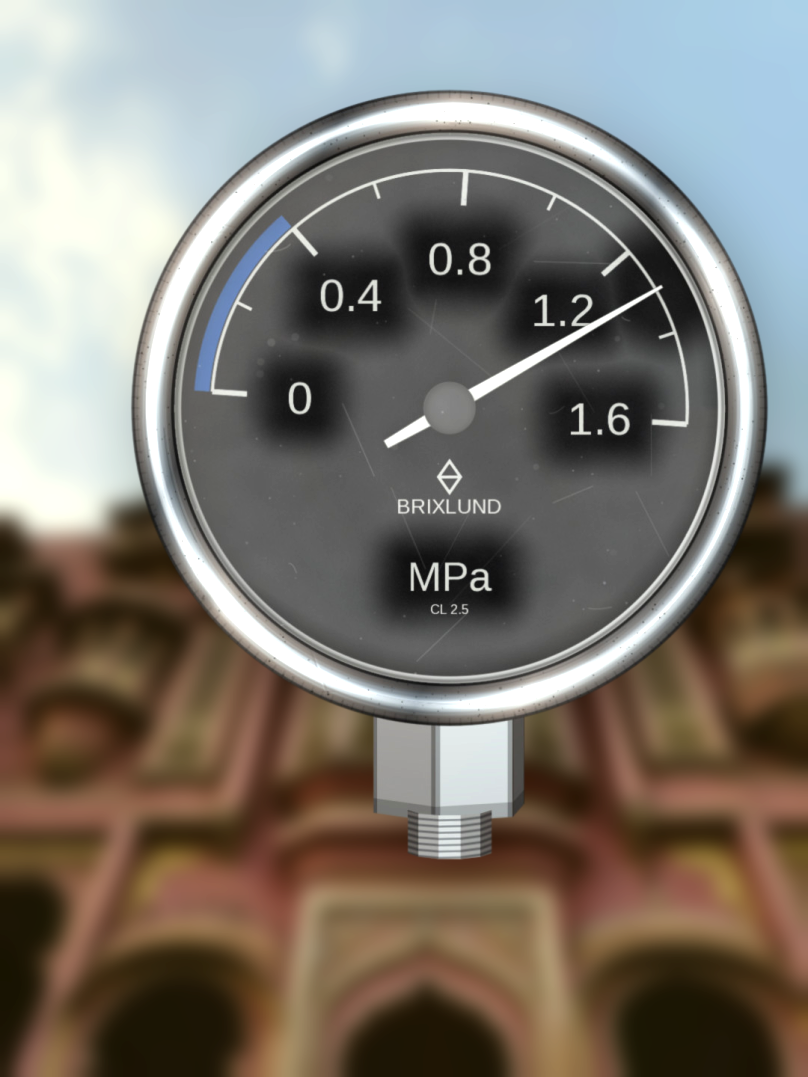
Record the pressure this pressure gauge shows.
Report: 1.3 MPa
